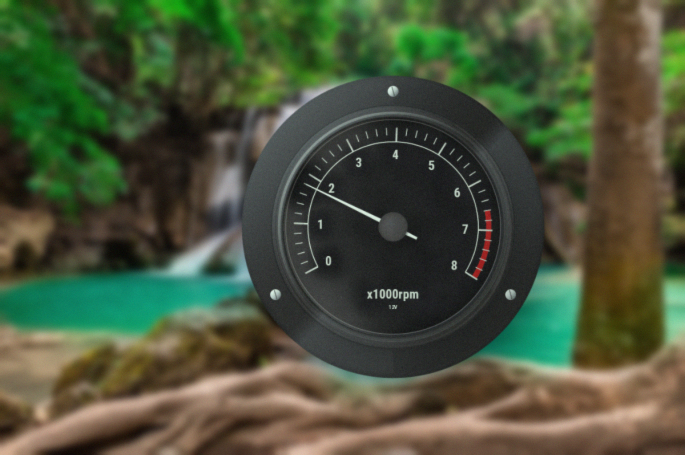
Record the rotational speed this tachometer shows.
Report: 1800 rpm
